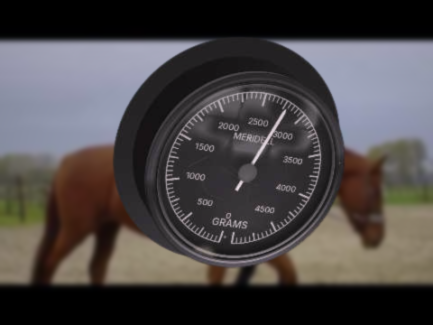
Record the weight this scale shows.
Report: 2750 g
